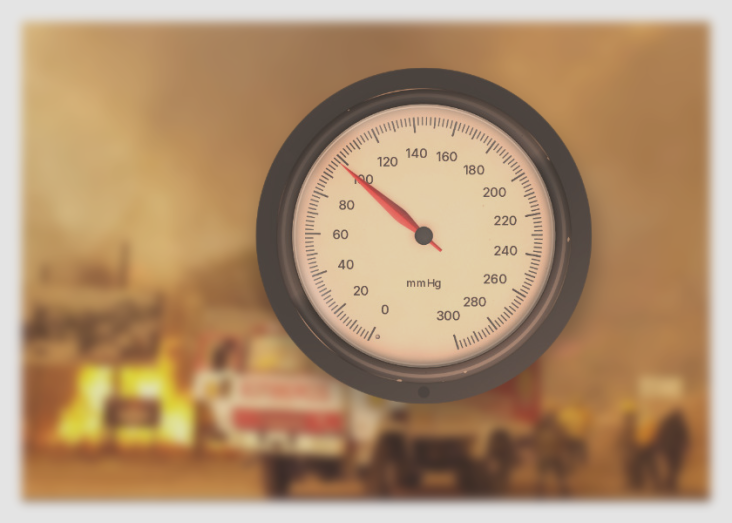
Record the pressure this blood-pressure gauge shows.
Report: 98 mmHg
